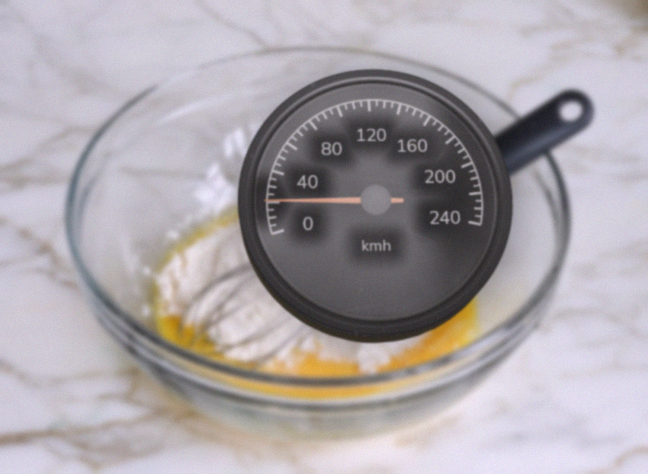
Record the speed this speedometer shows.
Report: 20 km/h
